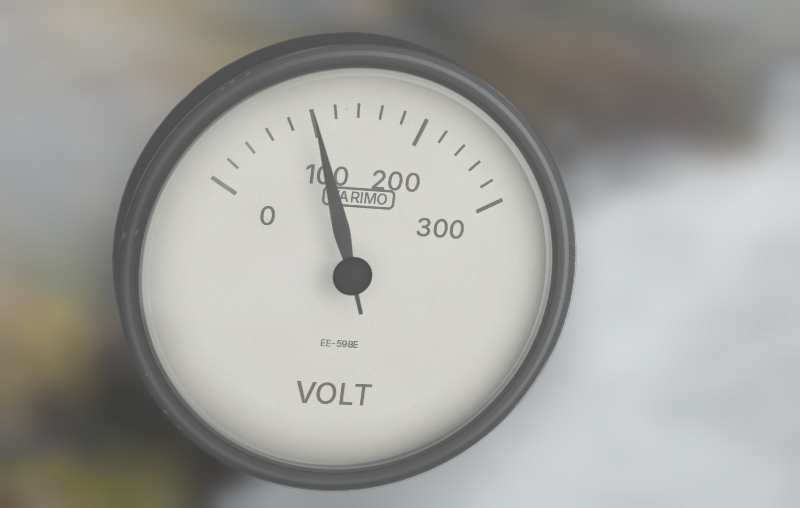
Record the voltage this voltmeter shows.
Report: 100 V
